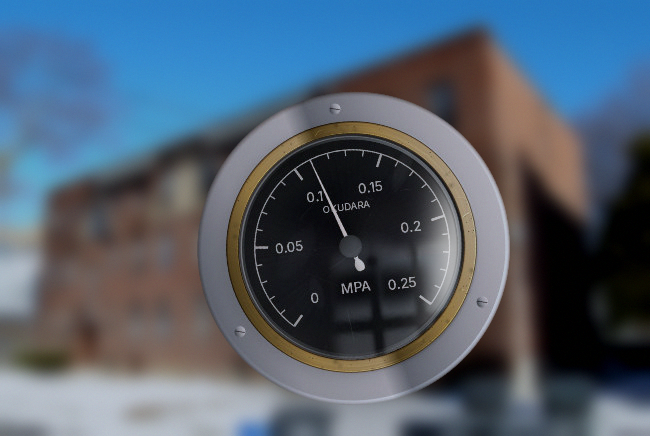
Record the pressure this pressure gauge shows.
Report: 0.11 MPa
